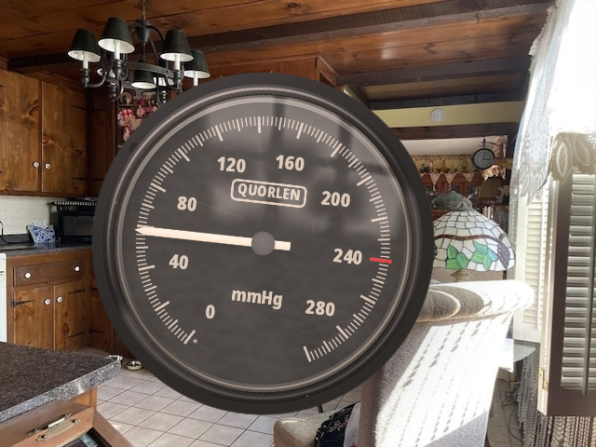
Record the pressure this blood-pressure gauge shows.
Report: 58 mmHg
